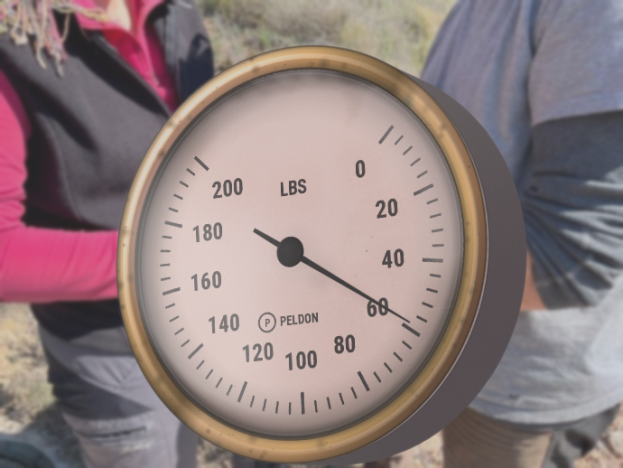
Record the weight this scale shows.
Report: 58 lb
